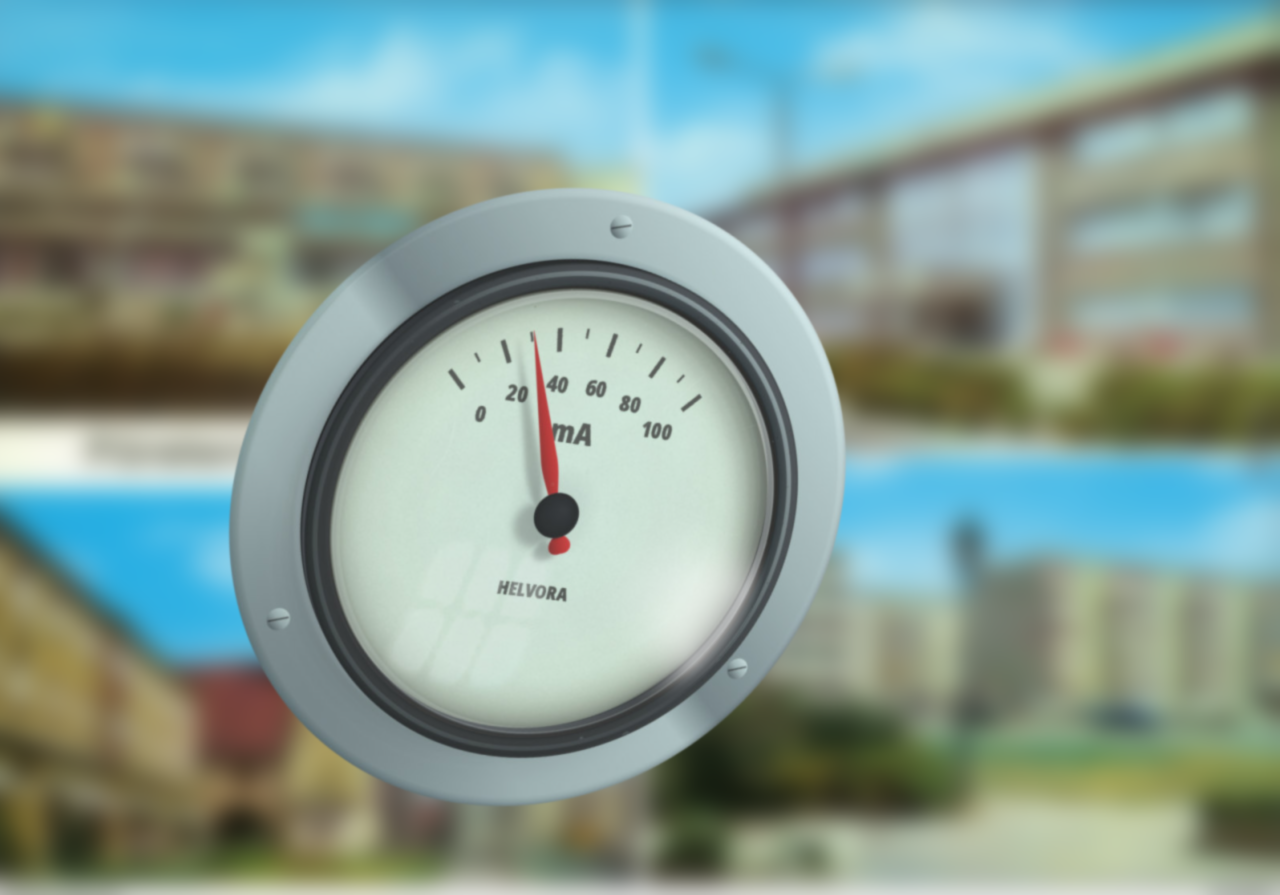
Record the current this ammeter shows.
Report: 30 mA
